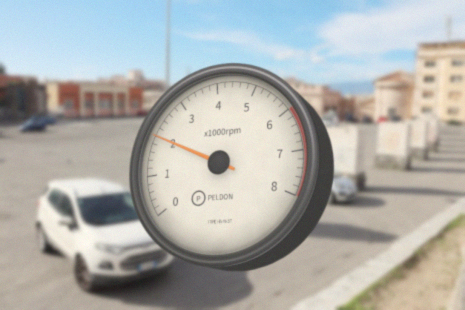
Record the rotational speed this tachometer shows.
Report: 2000 rpm
